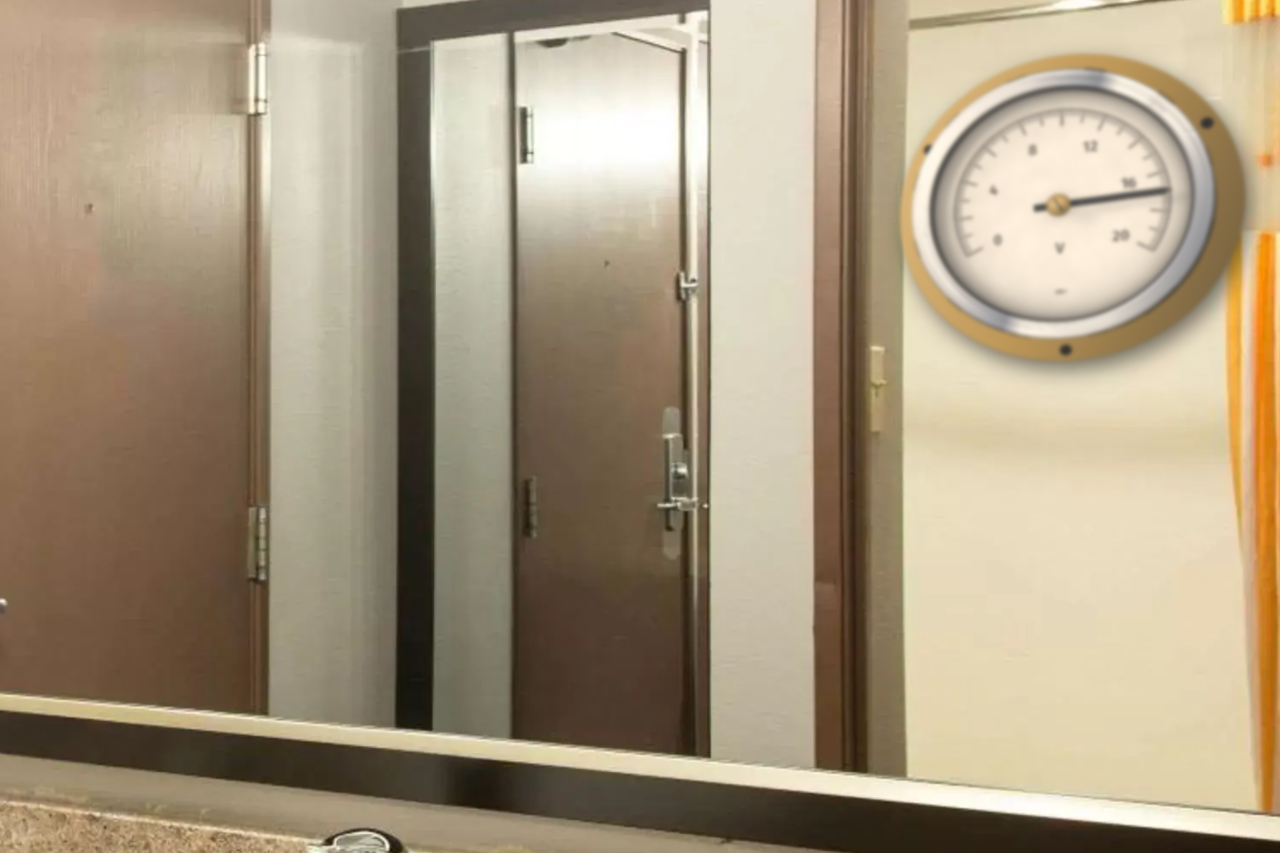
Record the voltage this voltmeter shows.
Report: 17 V
